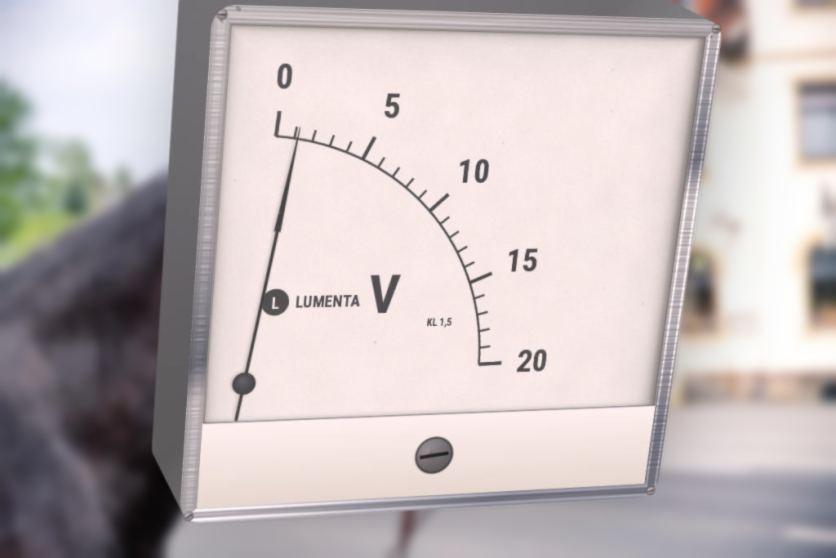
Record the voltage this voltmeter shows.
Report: 1 V
